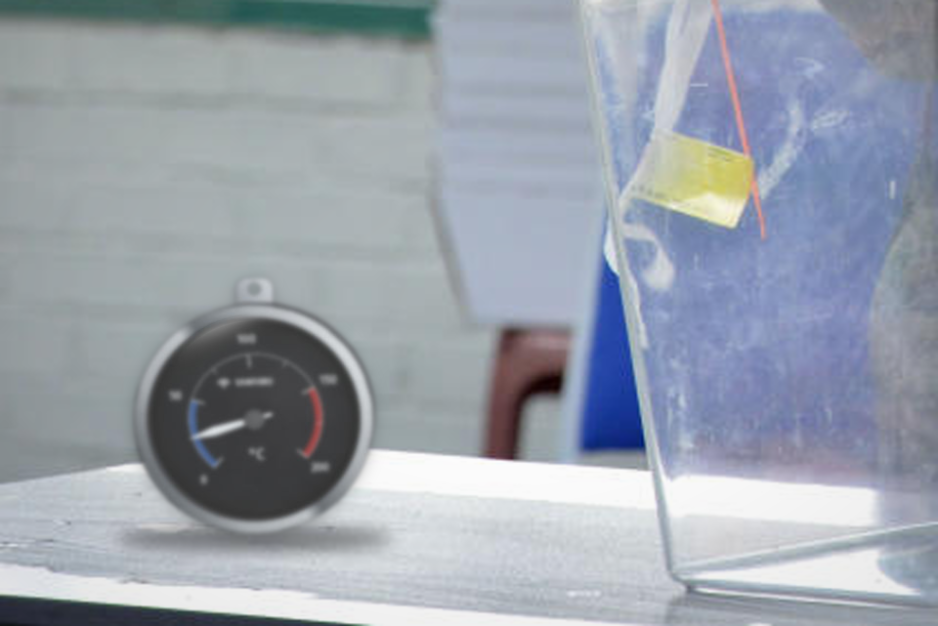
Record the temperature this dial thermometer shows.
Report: 25 °C
